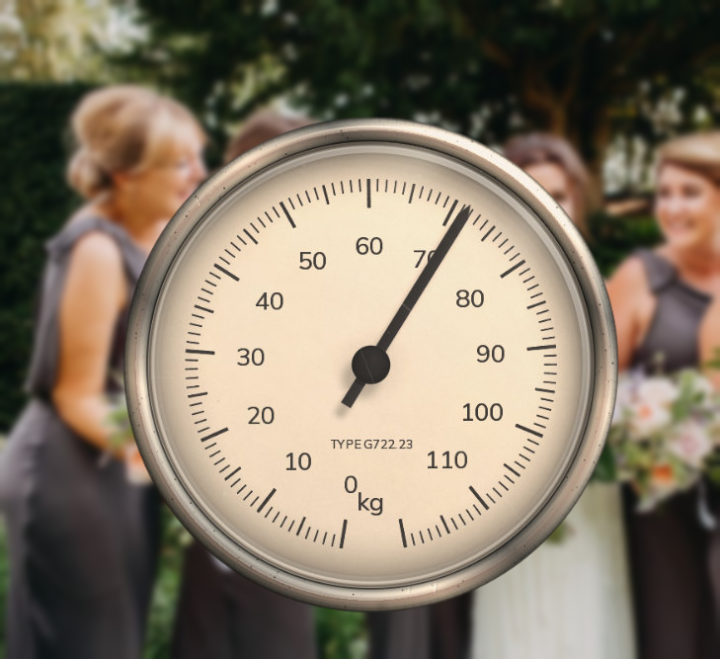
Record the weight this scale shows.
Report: 71.5 kg
